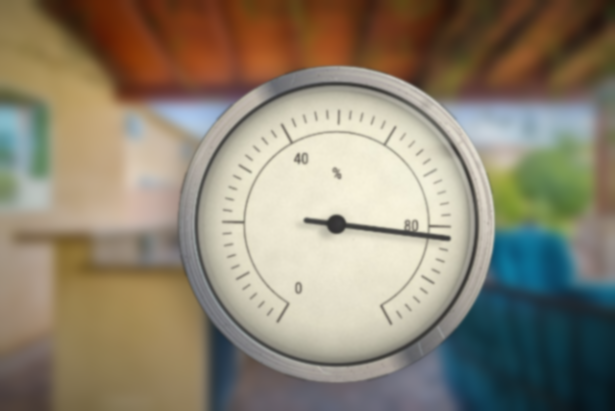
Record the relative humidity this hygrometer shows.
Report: 82 %
